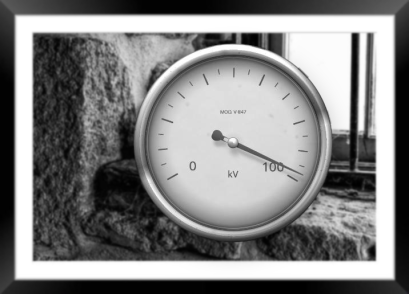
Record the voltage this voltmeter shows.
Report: 97.5 kV
